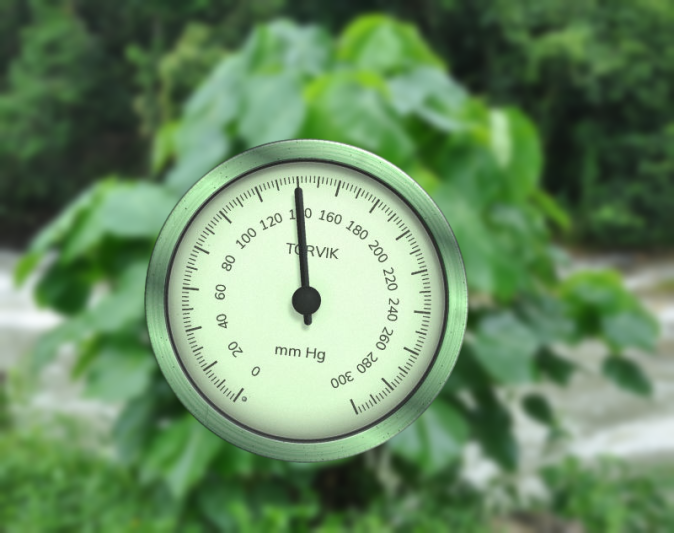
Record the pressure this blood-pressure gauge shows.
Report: 140 mmHg
